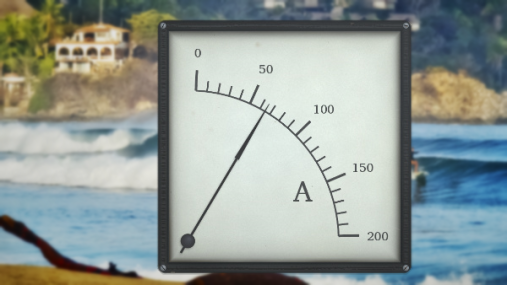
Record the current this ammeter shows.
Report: 65 A
